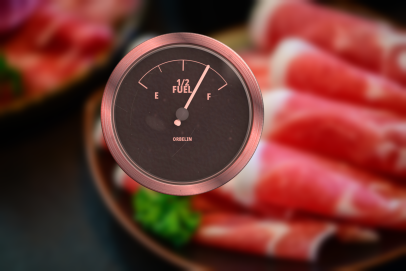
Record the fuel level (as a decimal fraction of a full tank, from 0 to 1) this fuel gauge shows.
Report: 0.75
